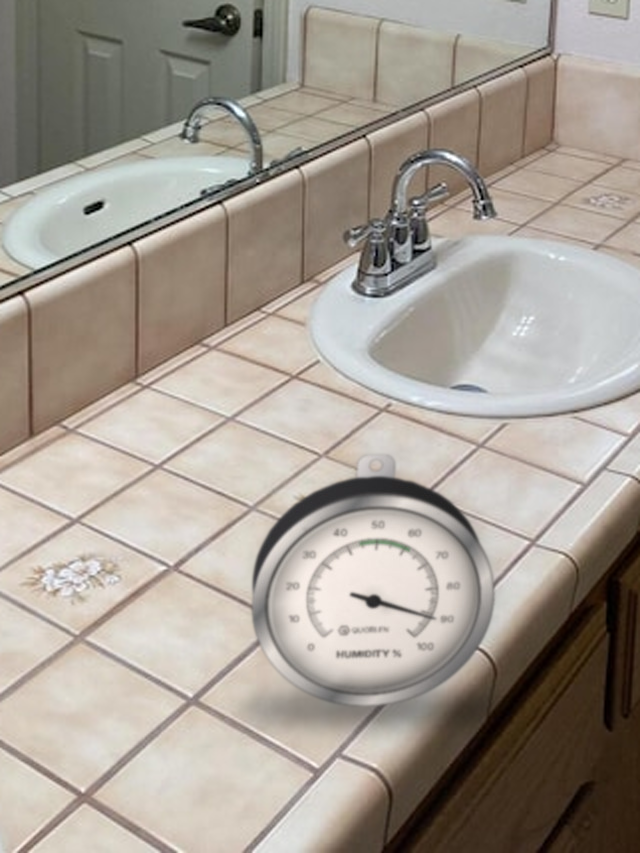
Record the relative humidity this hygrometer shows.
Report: 90 %
